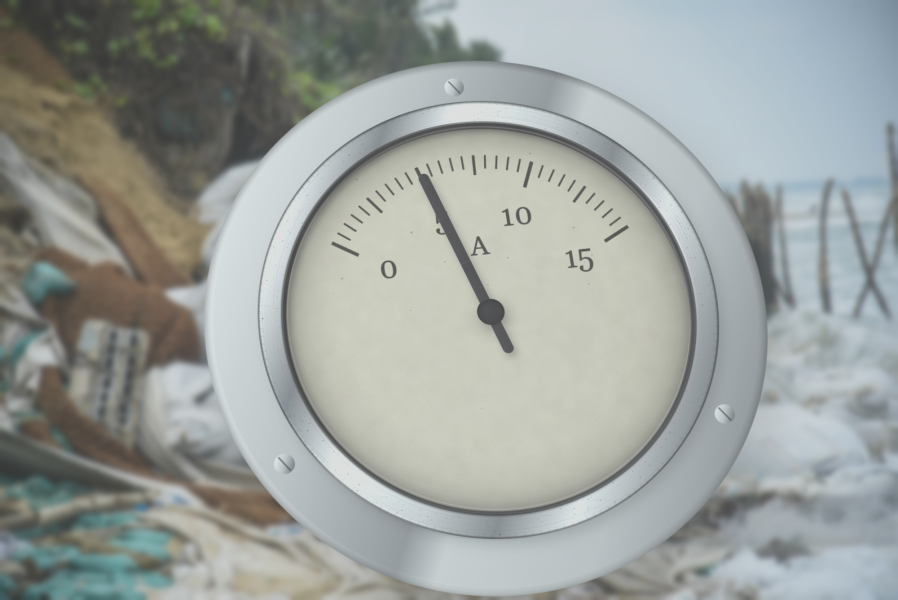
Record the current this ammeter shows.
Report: 5 A
